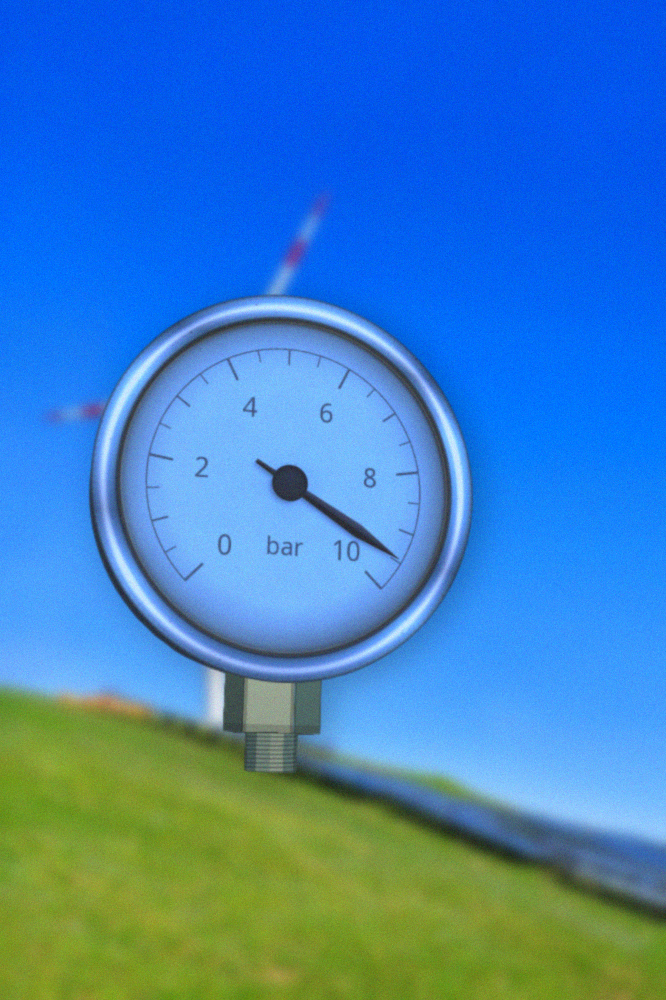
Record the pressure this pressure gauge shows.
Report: 9.5 bar
